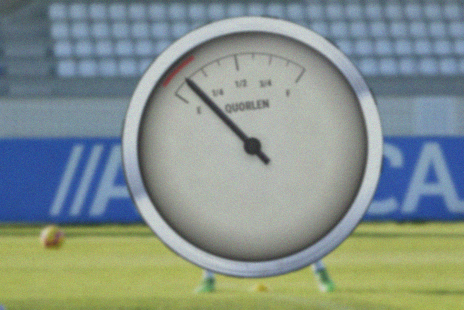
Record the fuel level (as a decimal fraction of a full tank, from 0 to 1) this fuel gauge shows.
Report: 0.125
